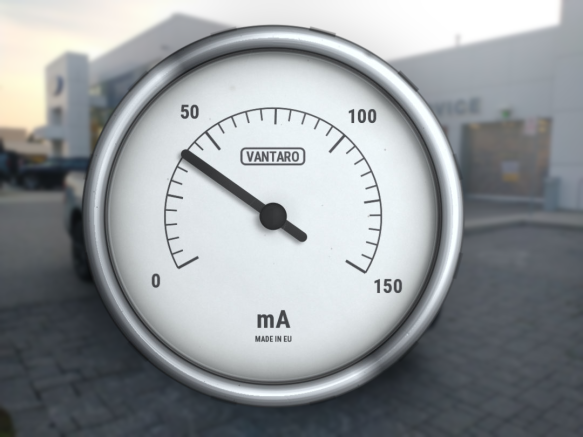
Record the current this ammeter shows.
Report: 40 mA
